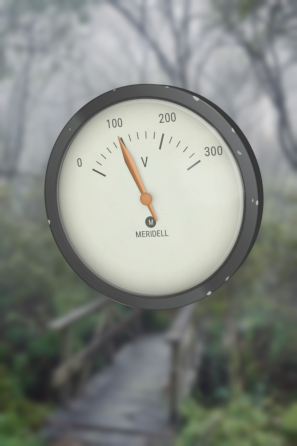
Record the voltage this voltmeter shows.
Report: 100 V
